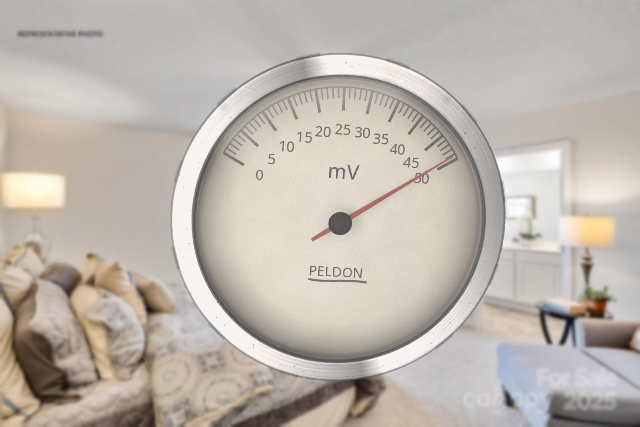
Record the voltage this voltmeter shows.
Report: 49 mV
